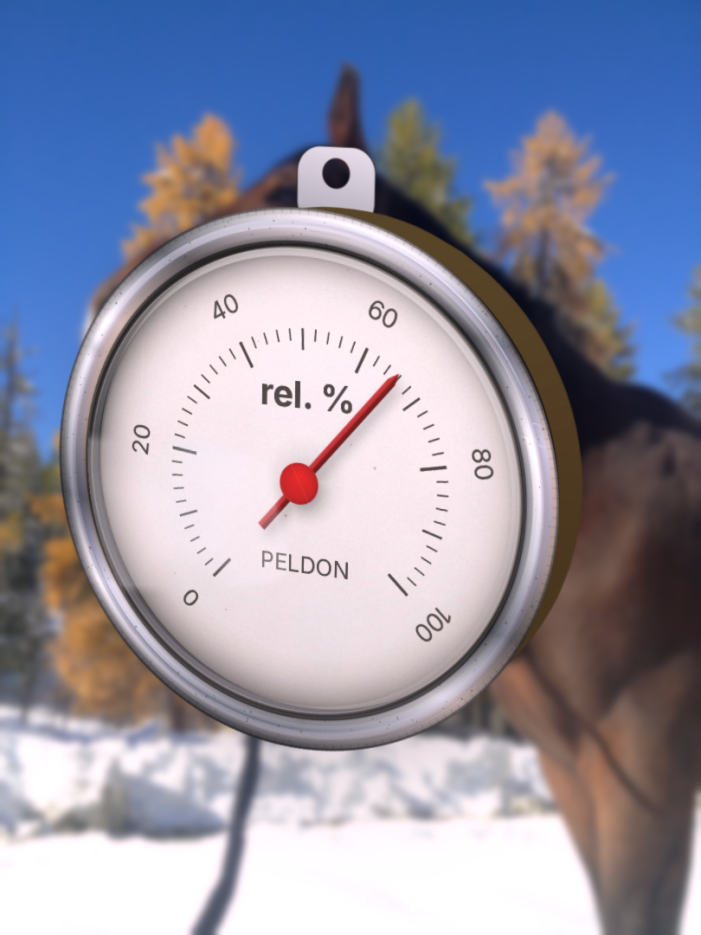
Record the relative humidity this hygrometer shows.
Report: 66 %
